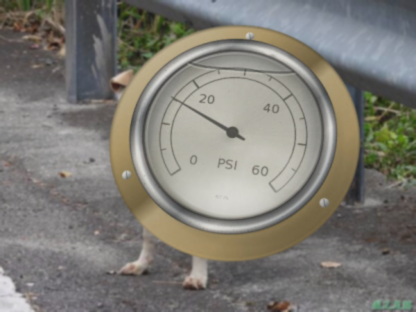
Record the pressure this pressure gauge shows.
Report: 15 psi
